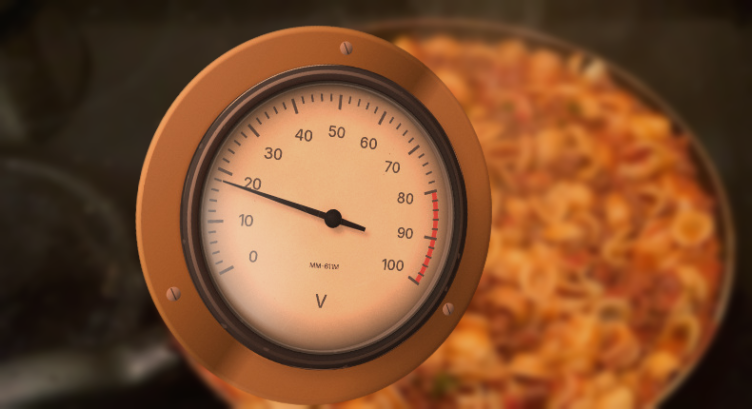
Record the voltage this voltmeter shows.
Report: 18 V
